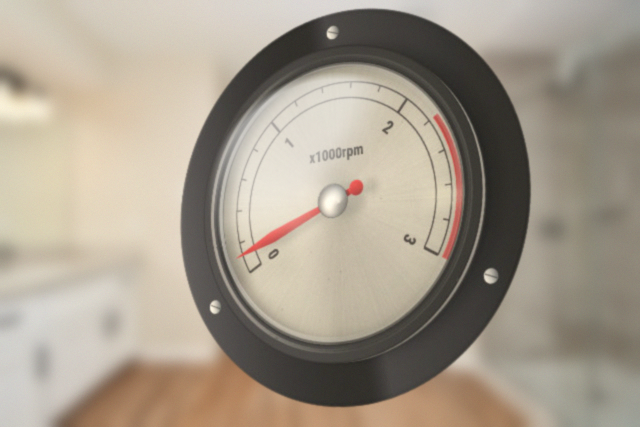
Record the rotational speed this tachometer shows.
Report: 100 rpm
